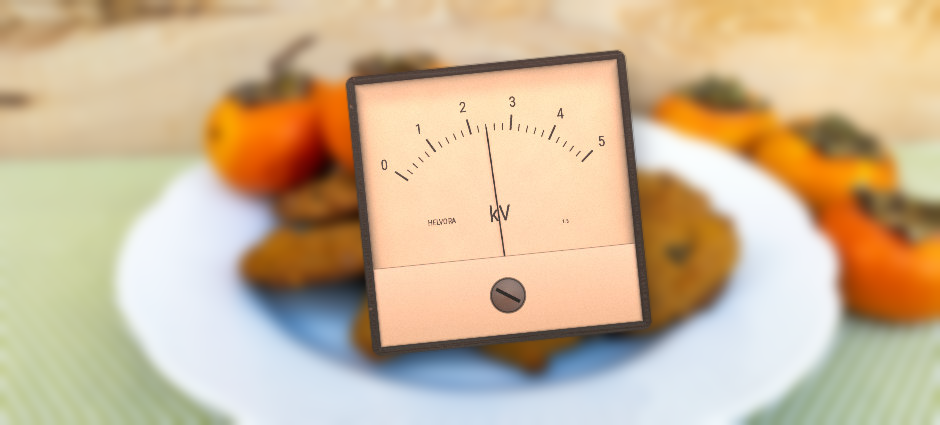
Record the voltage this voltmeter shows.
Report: 2.4 kV
